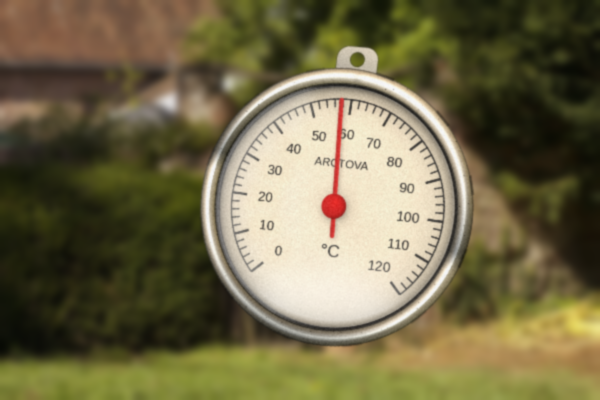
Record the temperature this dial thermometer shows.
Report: 58 °C
